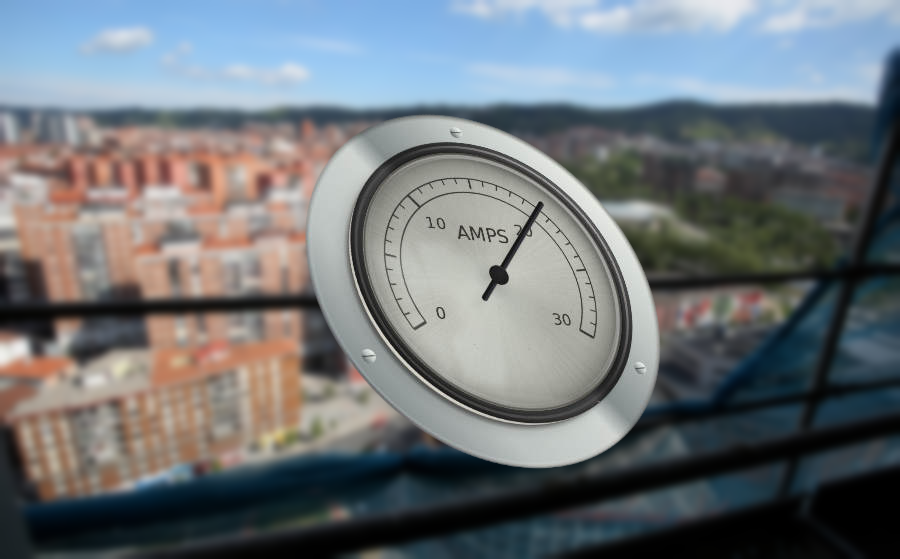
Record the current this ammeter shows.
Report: 20 A
